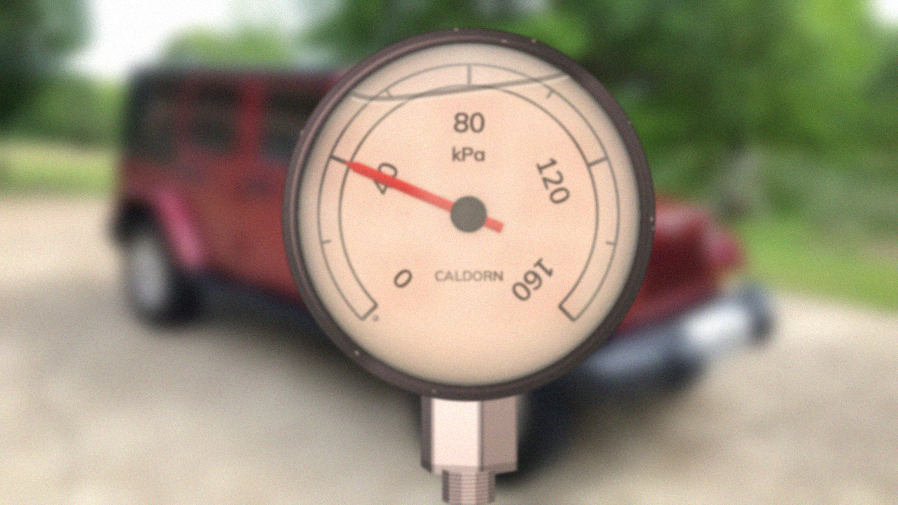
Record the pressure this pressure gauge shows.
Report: 40 kPa
